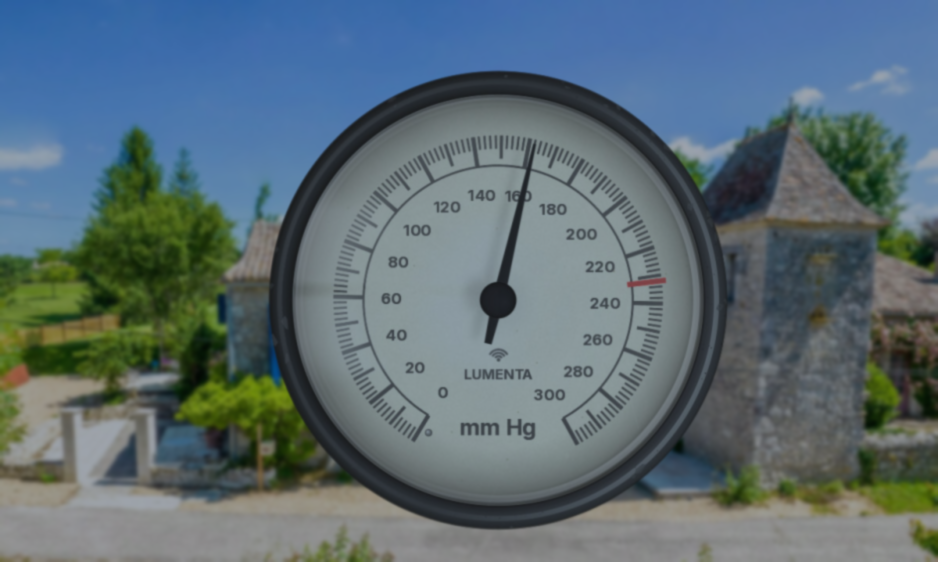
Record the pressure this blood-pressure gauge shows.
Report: 162 mmHg
